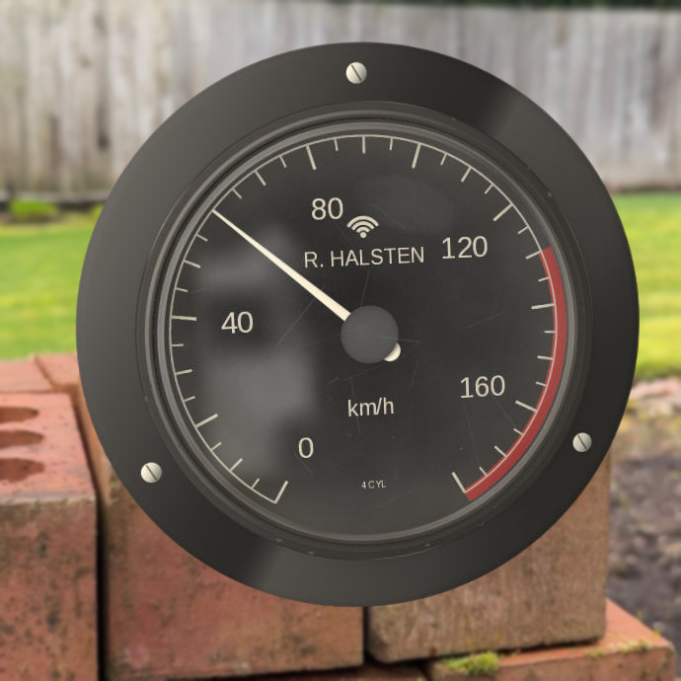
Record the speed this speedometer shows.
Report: 60 km/h
